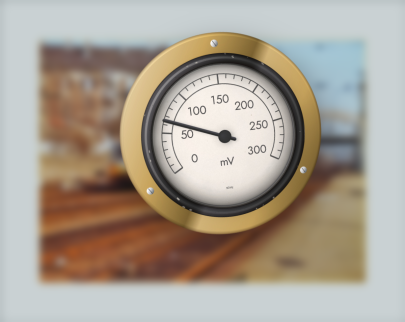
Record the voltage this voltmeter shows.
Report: 65 mV
